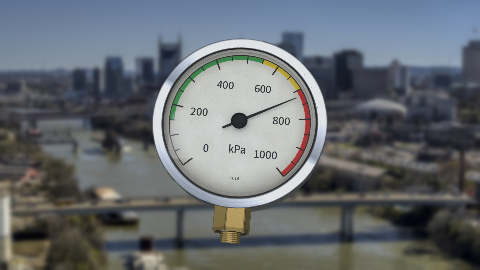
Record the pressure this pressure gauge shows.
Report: 725 kPa
